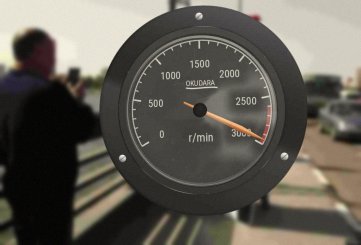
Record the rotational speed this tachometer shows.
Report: 2950 rpm
